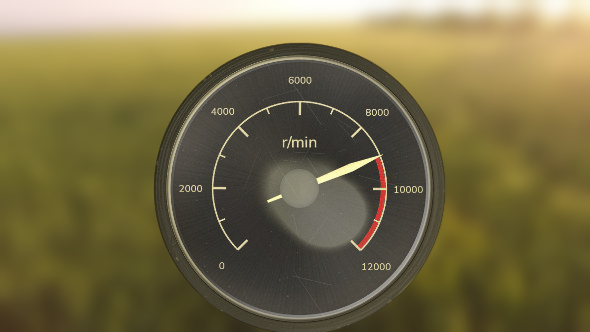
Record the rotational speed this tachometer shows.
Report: 9000 rpm
